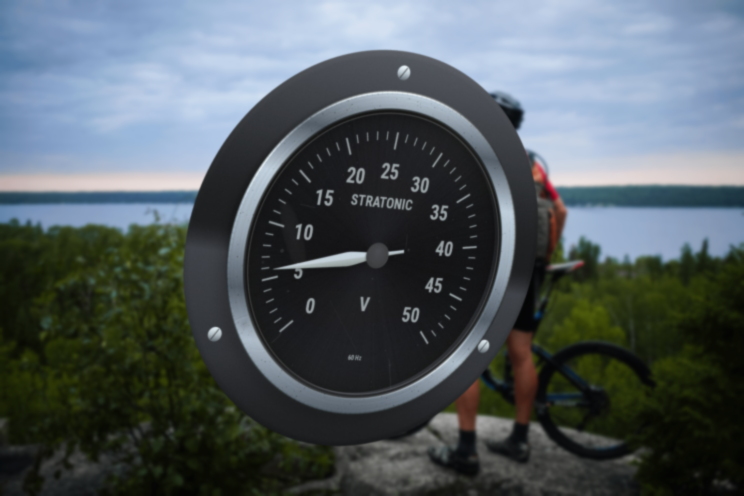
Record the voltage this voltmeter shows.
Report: 6 V
